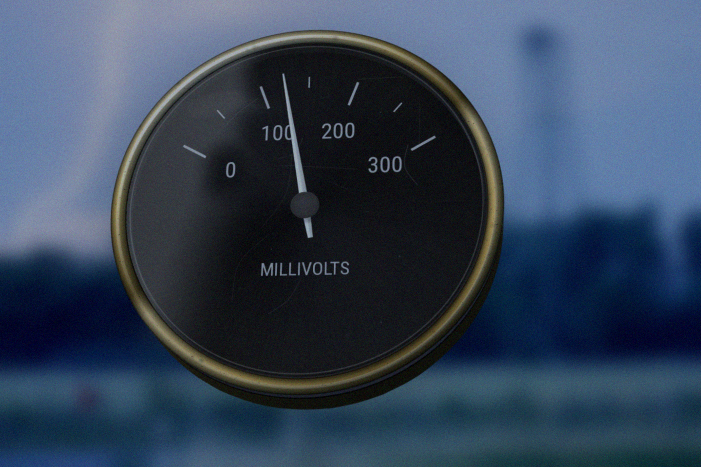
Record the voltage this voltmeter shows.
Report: 125 mV
